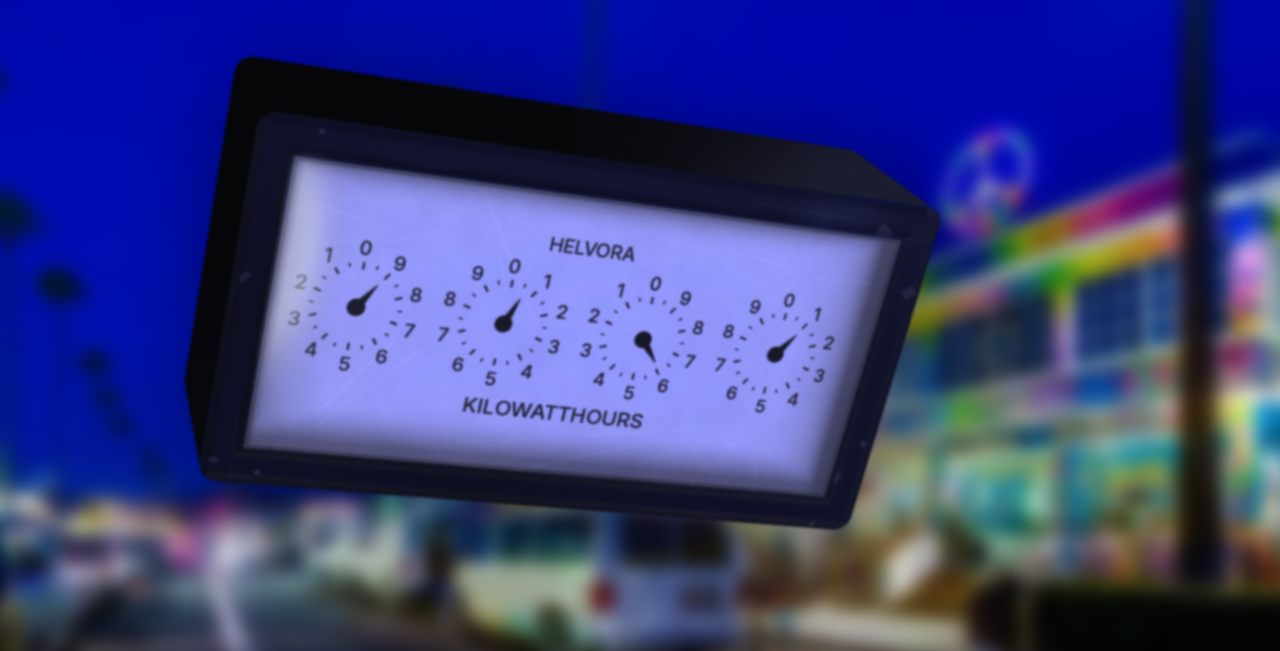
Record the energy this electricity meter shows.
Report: 9061 kWh
